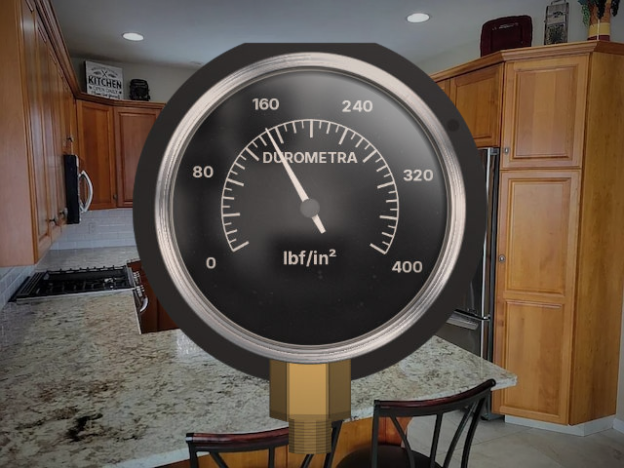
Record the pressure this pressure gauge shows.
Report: 150 psi
